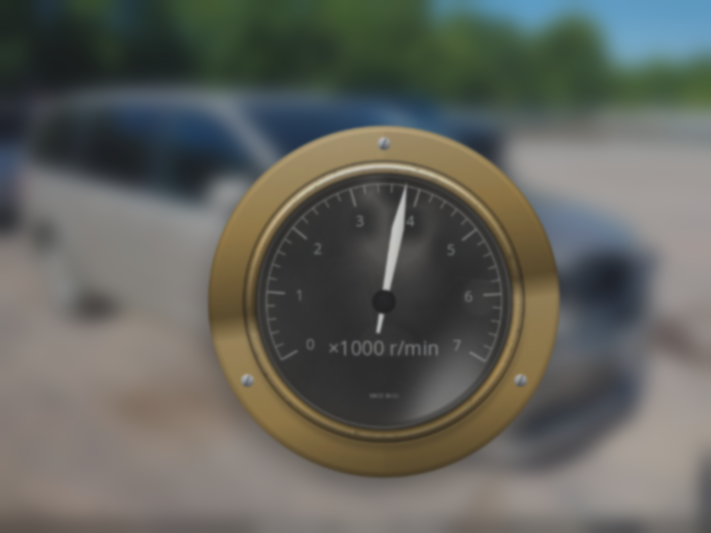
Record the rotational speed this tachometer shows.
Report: 3800 rpm
